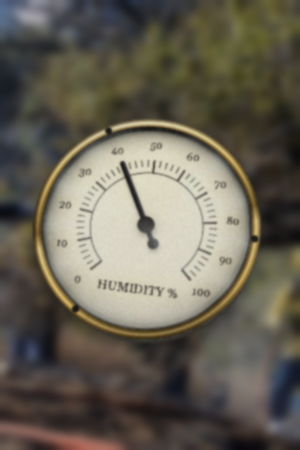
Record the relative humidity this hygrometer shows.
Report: 40 %
